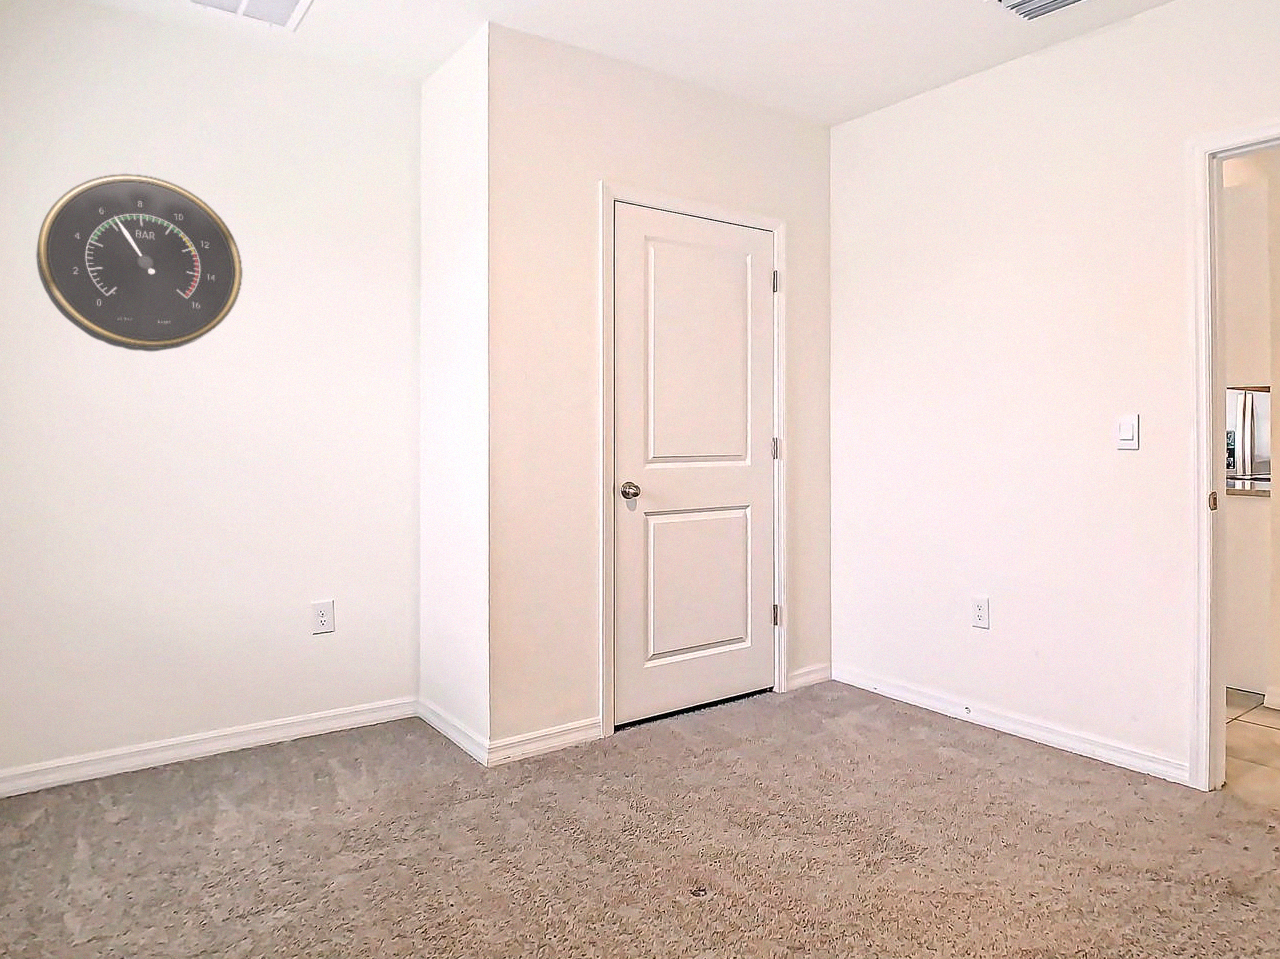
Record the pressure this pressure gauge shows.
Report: 6.4 bar
